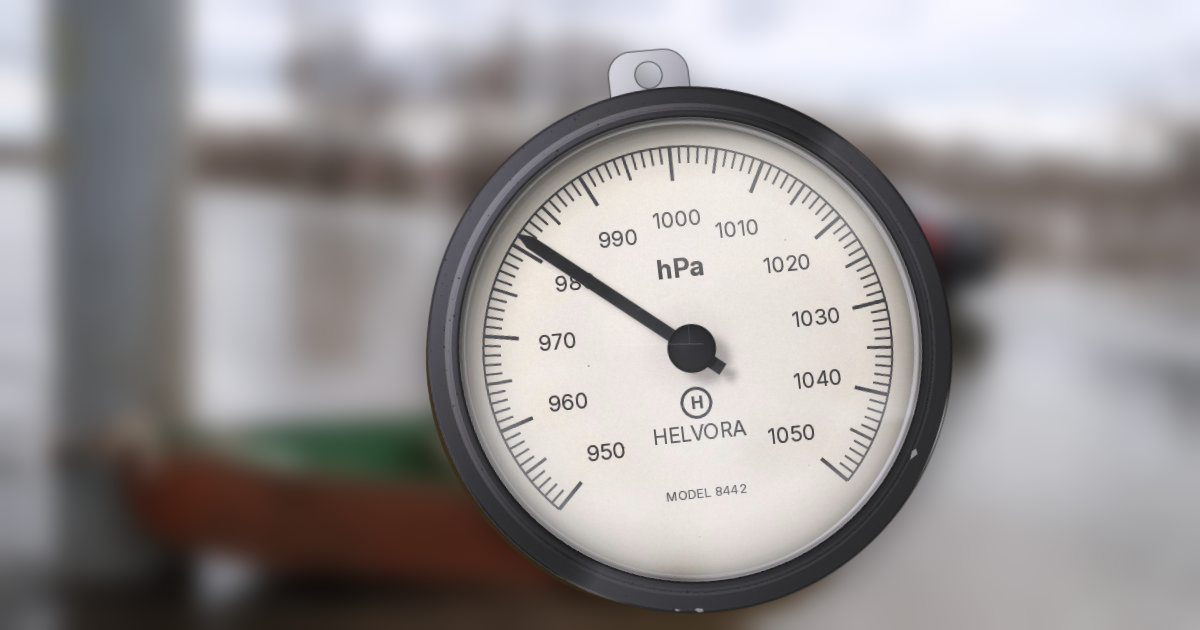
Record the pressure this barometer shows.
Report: 981 hPa
